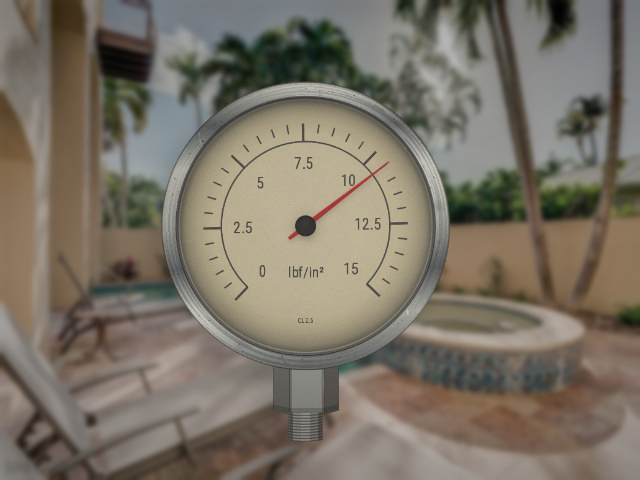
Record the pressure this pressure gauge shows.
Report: 10.5 psi
